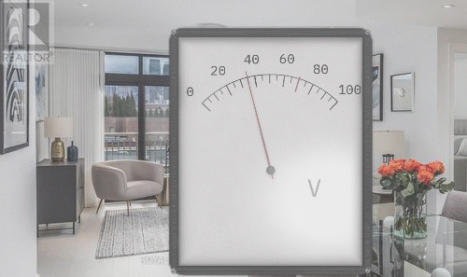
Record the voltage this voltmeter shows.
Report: 35 V
